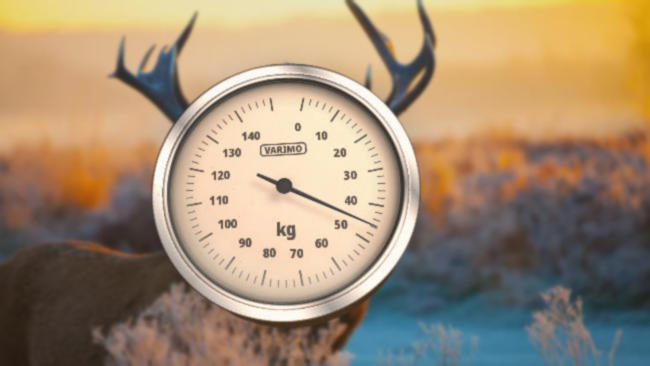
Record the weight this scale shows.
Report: 46 kg
